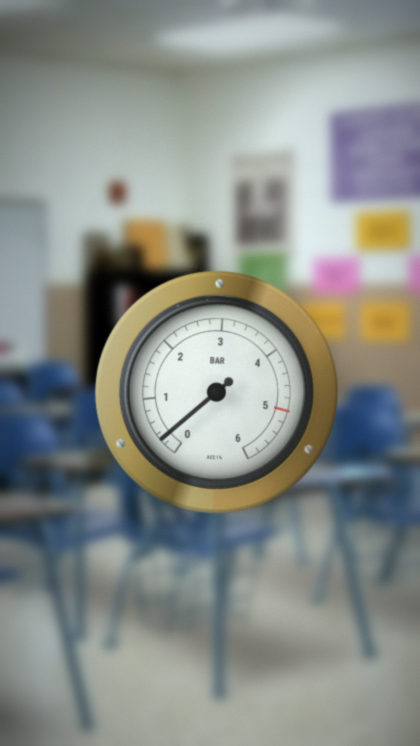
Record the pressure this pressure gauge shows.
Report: 0.3 bar
